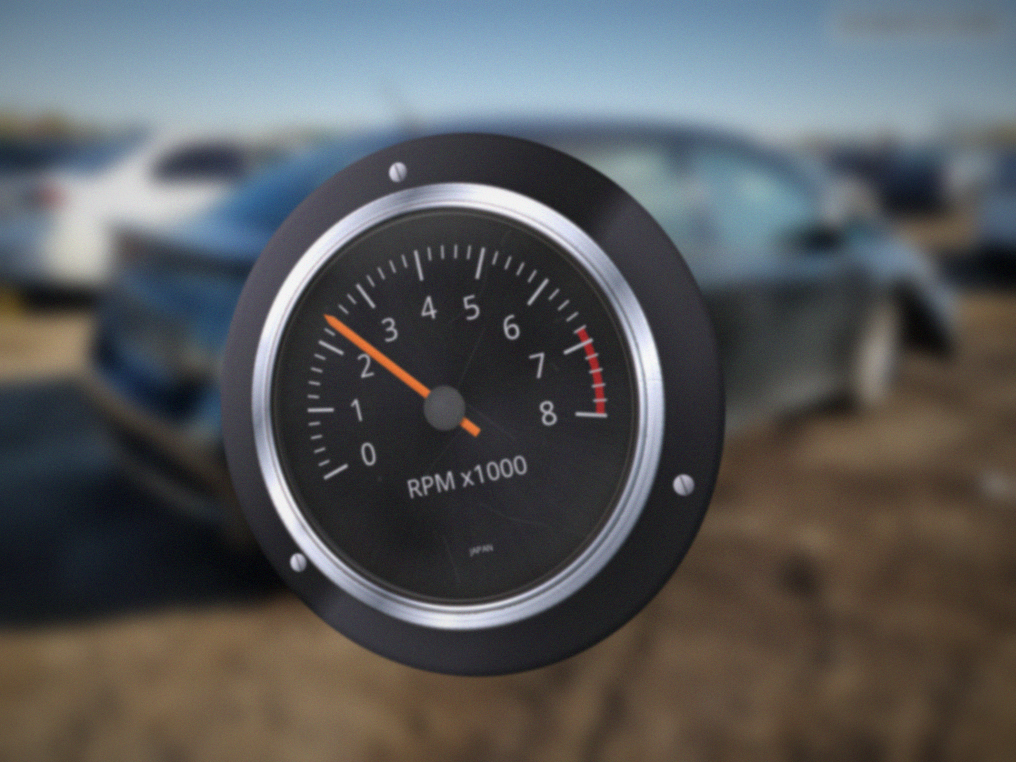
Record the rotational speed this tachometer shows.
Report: 2400 rpm
